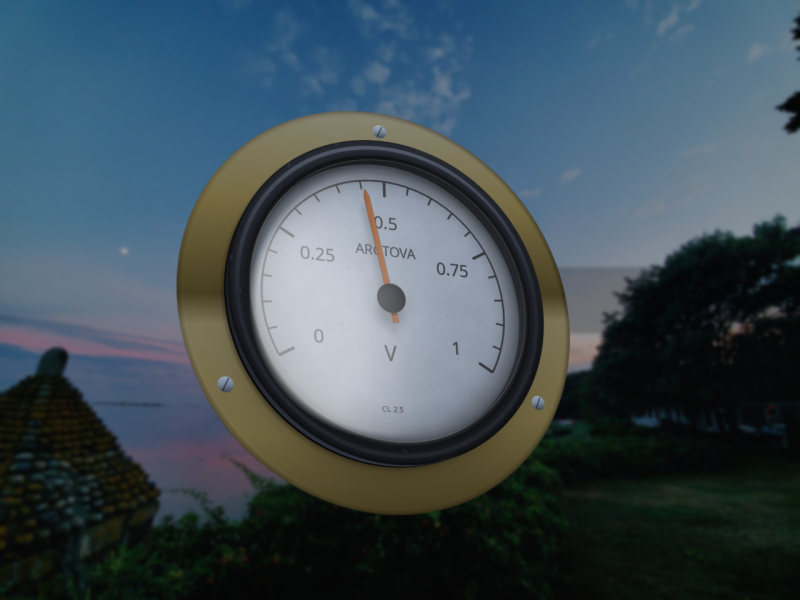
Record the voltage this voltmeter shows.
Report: 0.45 V
